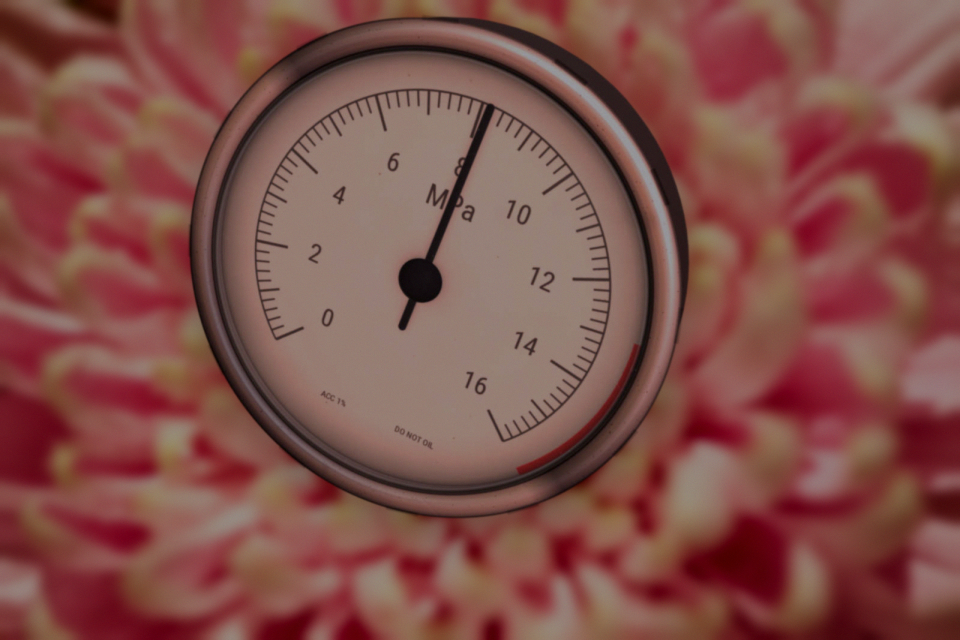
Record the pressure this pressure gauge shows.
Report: 8.2 MPa
